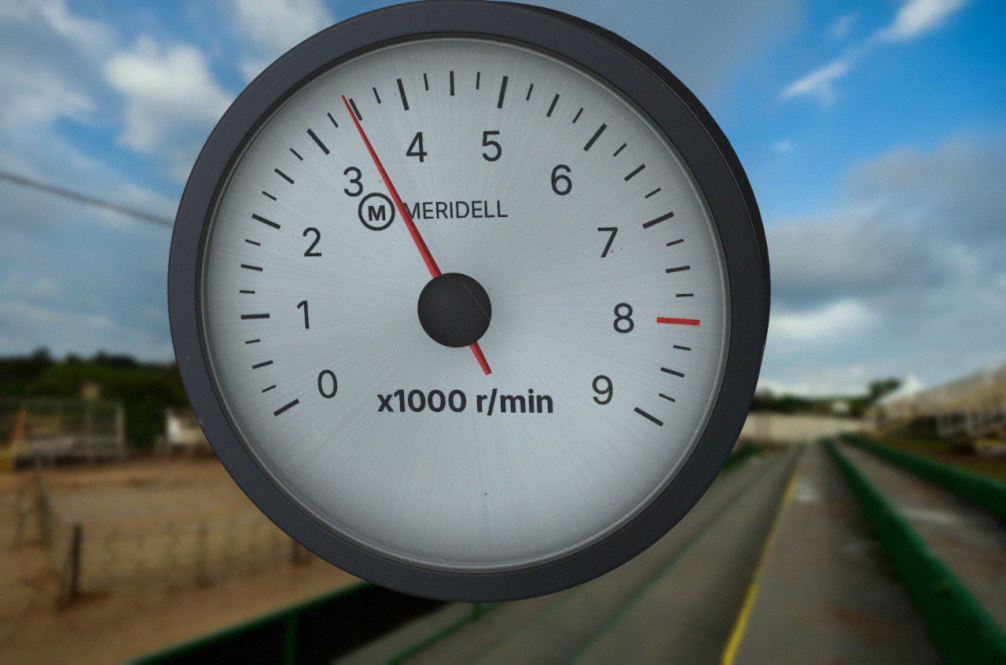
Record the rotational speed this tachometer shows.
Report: 3500 rpm
